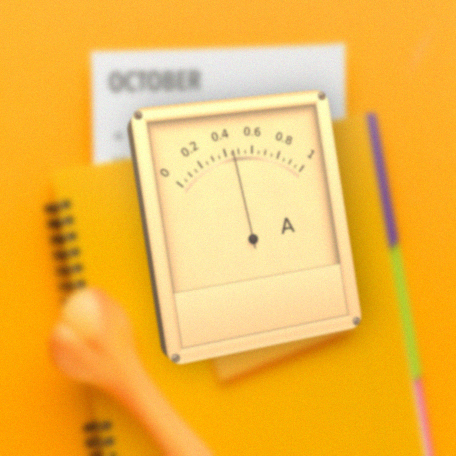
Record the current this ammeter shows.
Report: 0.45 A
